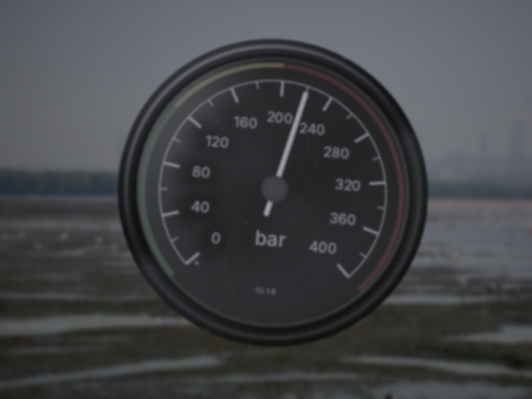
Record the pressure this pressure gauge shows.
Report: 220 bar
